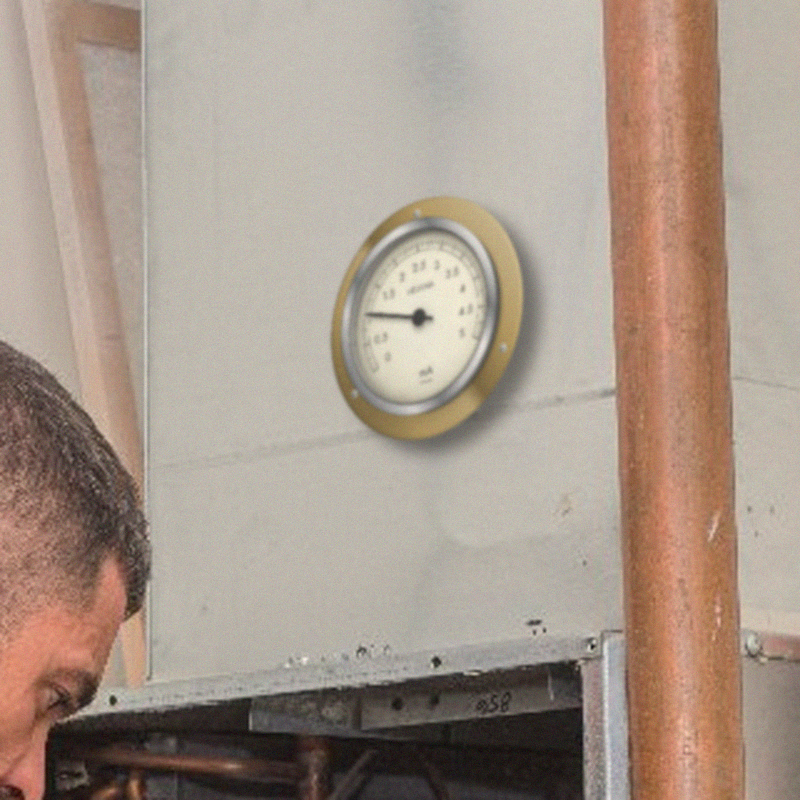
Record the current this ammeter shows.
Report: 1 mA
